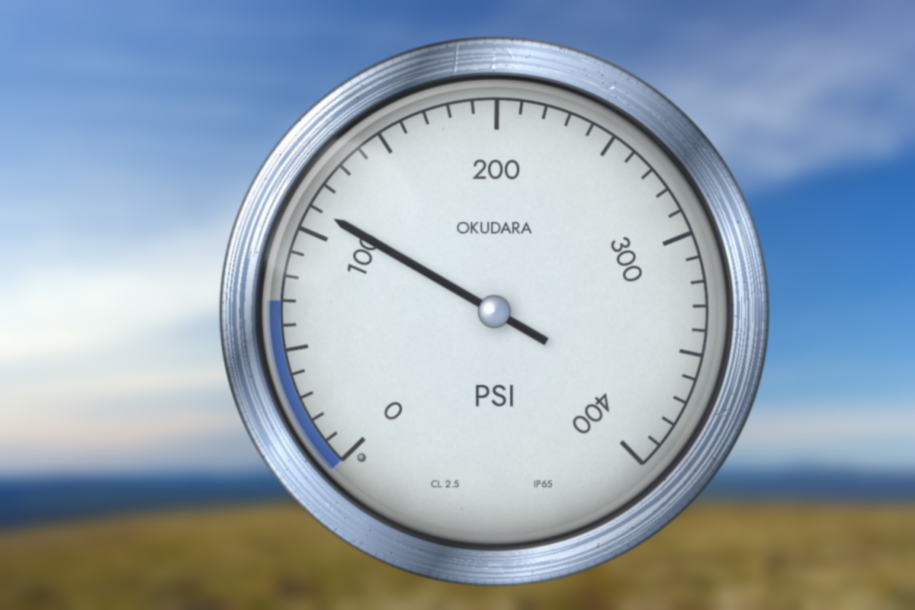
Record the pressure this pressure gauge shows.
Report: 110 psi
